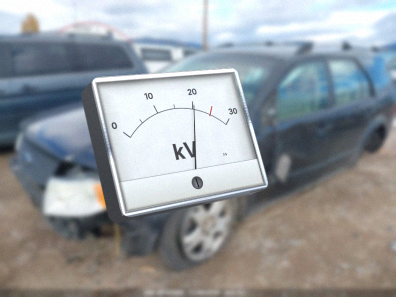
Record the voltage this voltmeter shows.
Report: 20 kV
